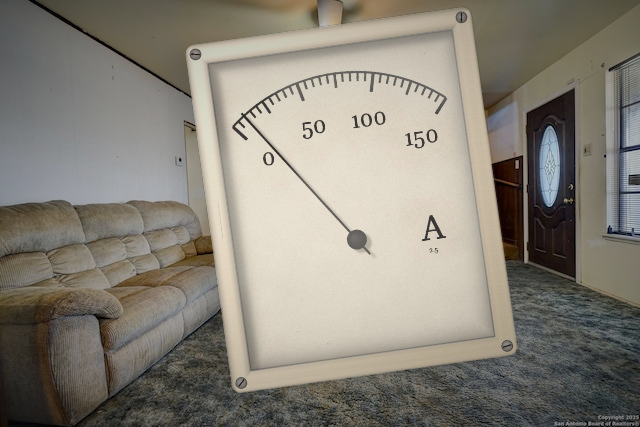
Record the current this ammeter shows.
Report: 10 A
